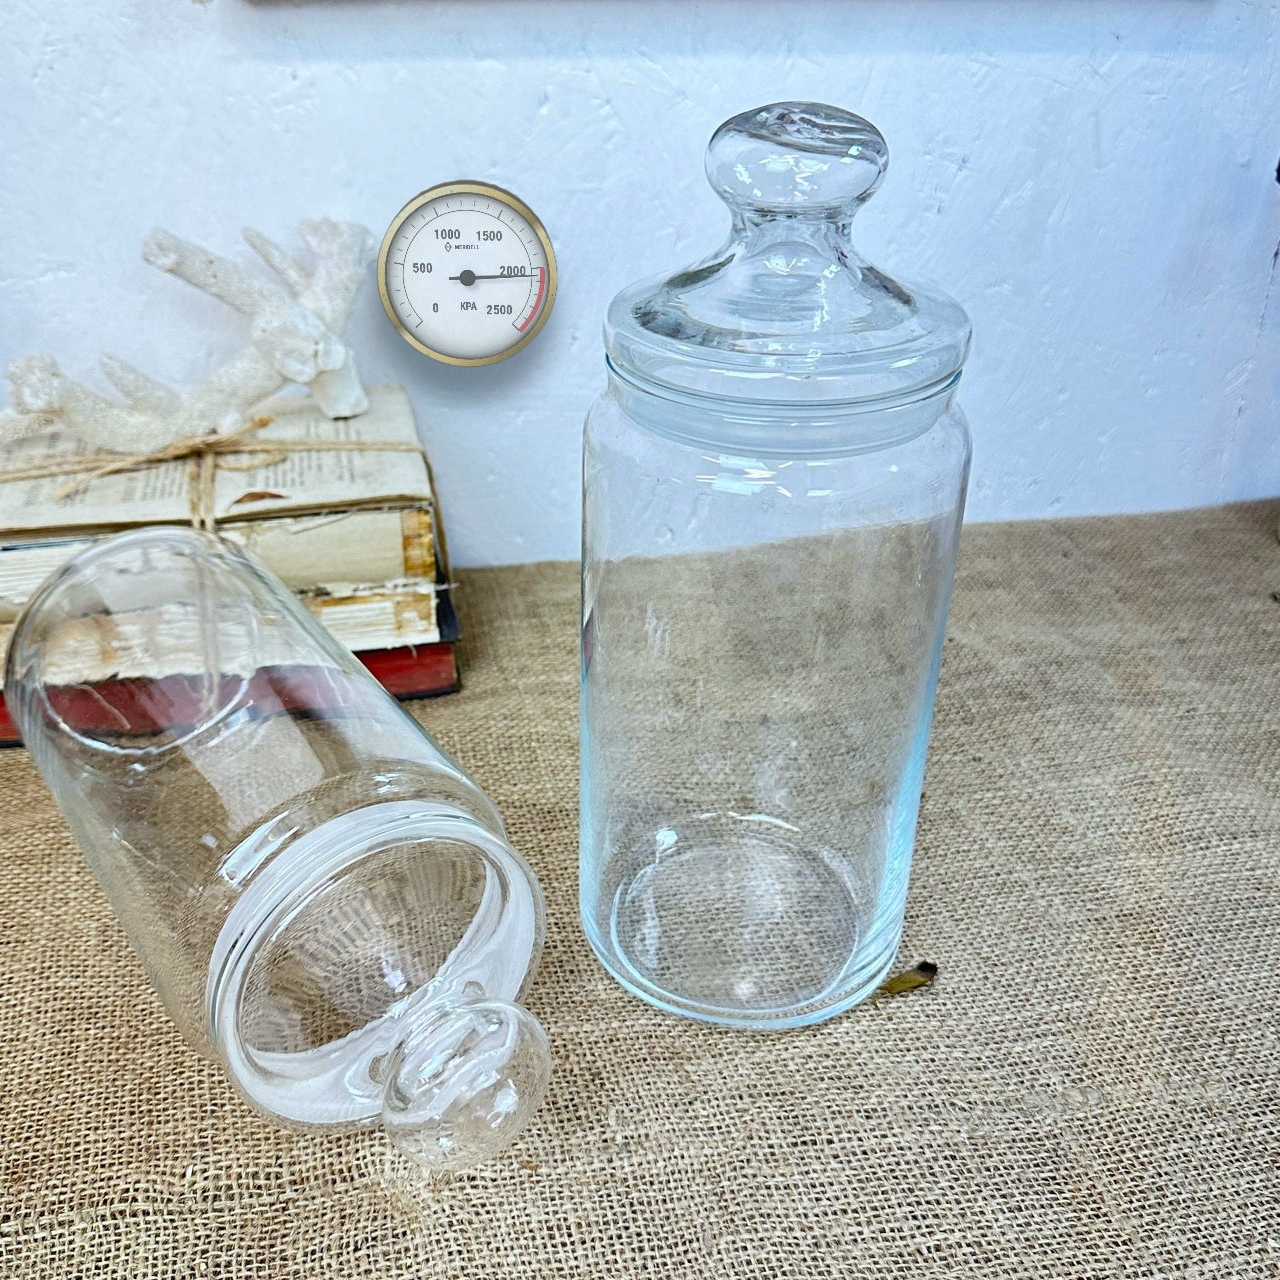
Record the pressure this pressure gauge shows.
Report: 2050 kPa
